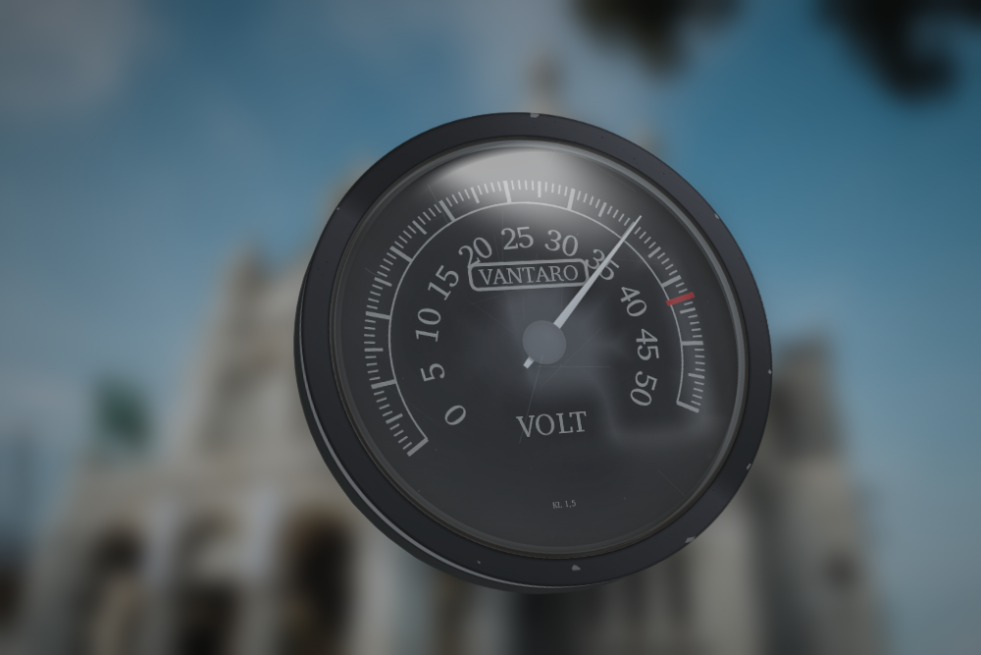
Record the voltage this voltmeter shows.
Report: 35 V
